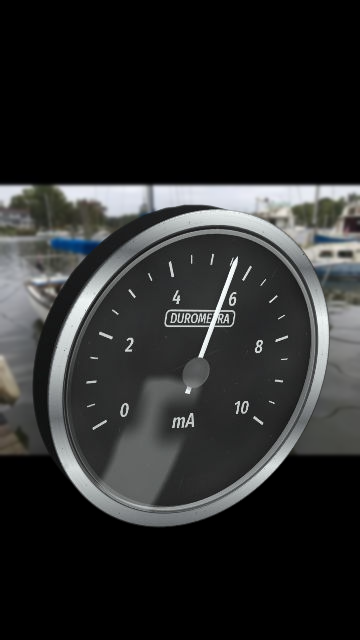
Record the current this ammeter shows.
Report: 5.5 mA
